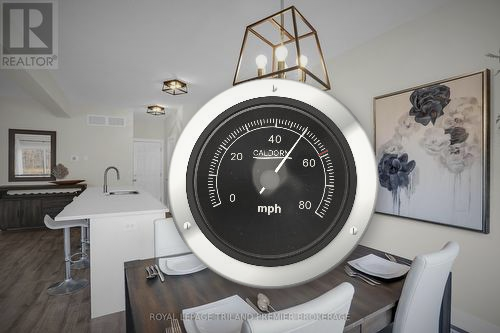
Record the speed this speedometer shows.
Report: 50 mph
